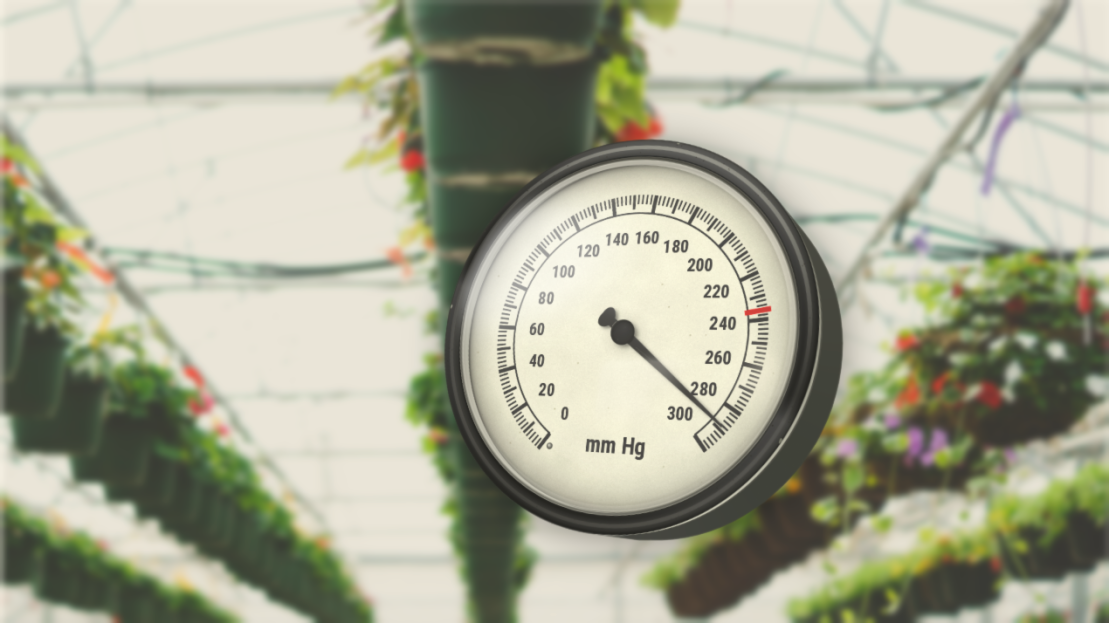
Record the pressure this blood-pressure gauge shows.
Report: 288 mmHg
